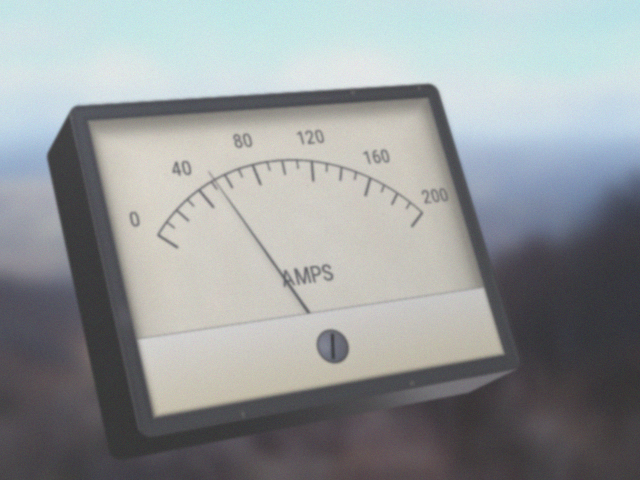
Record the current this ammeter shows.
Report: 50 A
